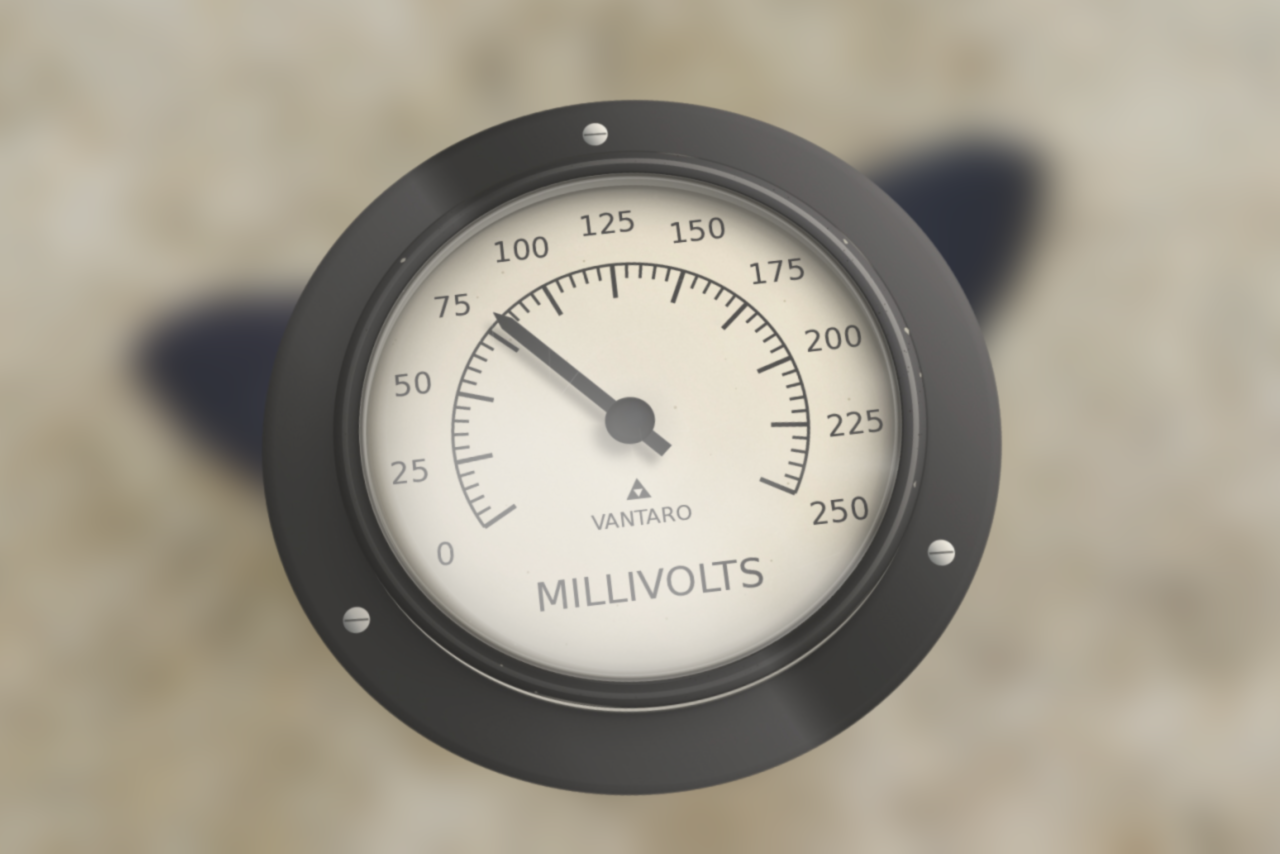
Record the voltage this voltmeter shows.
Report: 80 mV
